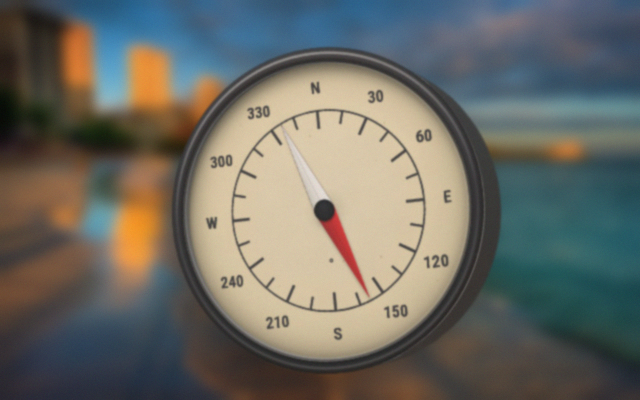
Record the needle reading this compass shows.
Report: 157.5 °
